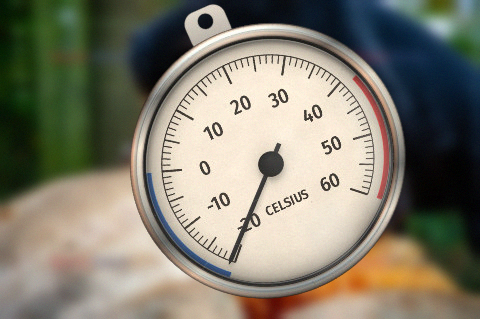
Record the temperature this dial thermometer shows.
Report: -19 °C
